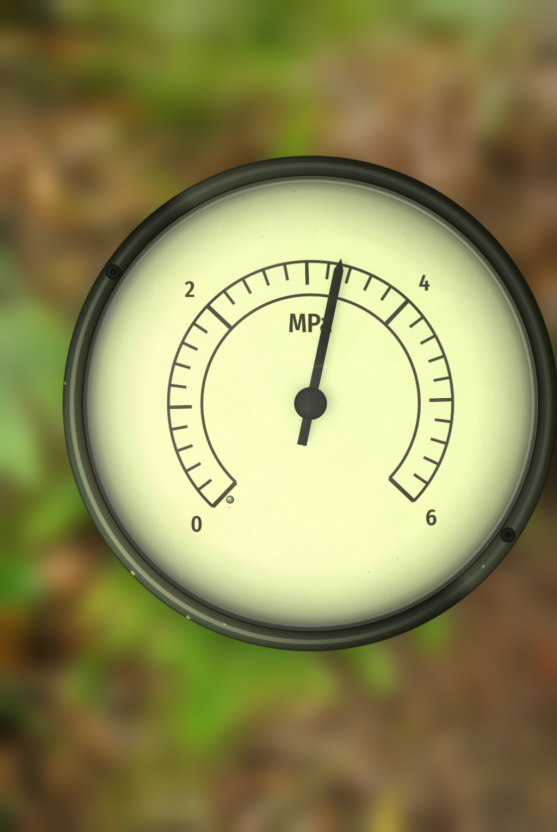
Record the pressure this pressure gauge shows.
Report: 3.3 MPa
